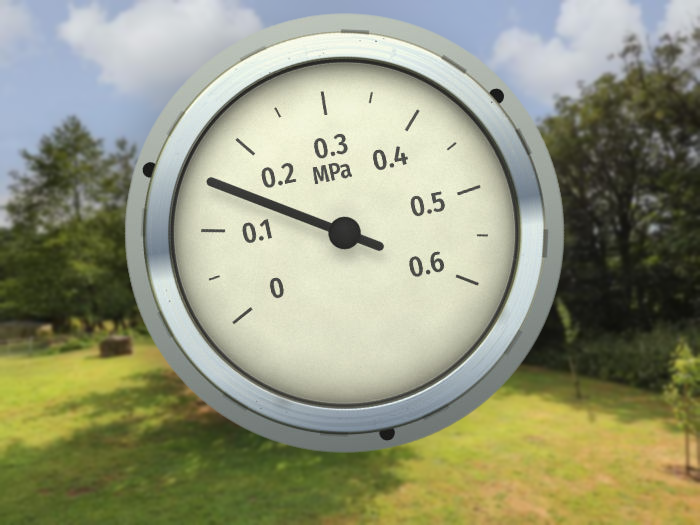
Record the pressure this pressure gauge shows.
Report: 0.15 MPa
